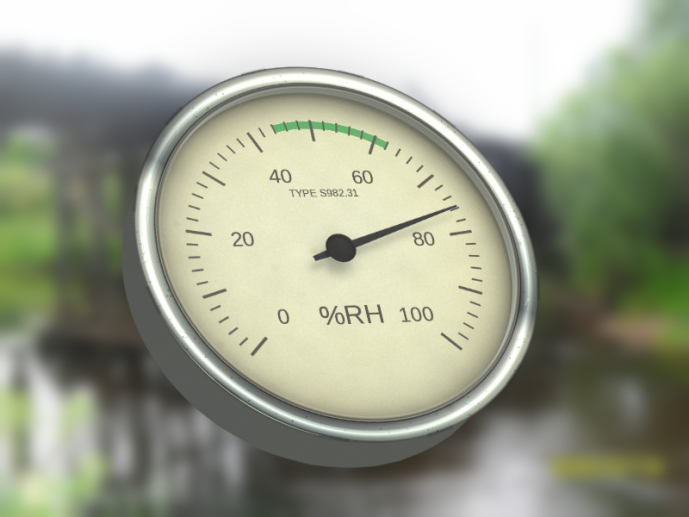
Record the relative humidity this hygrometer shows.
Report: 76 %
